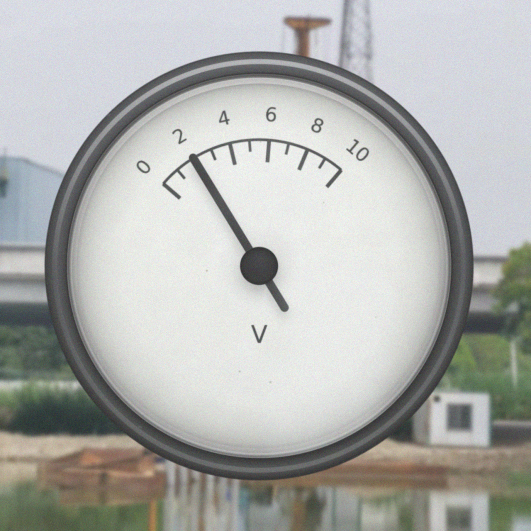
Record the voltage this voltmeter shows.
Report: 2 V
